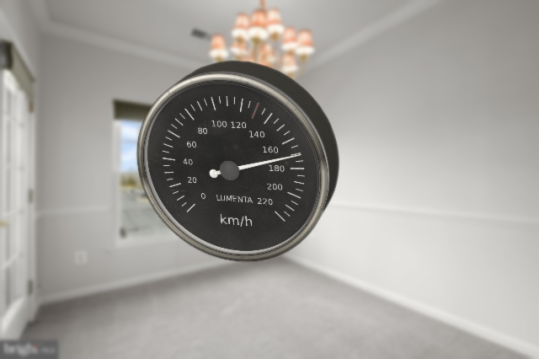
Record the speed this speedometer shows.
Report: 170 km/h
